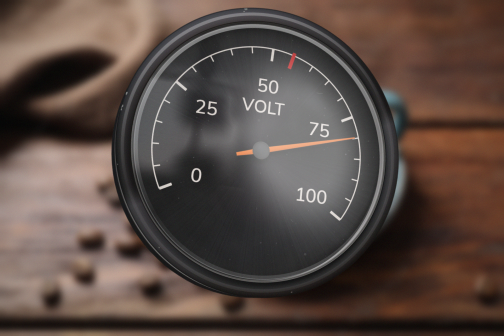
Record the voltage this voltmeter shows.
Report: 80 V
